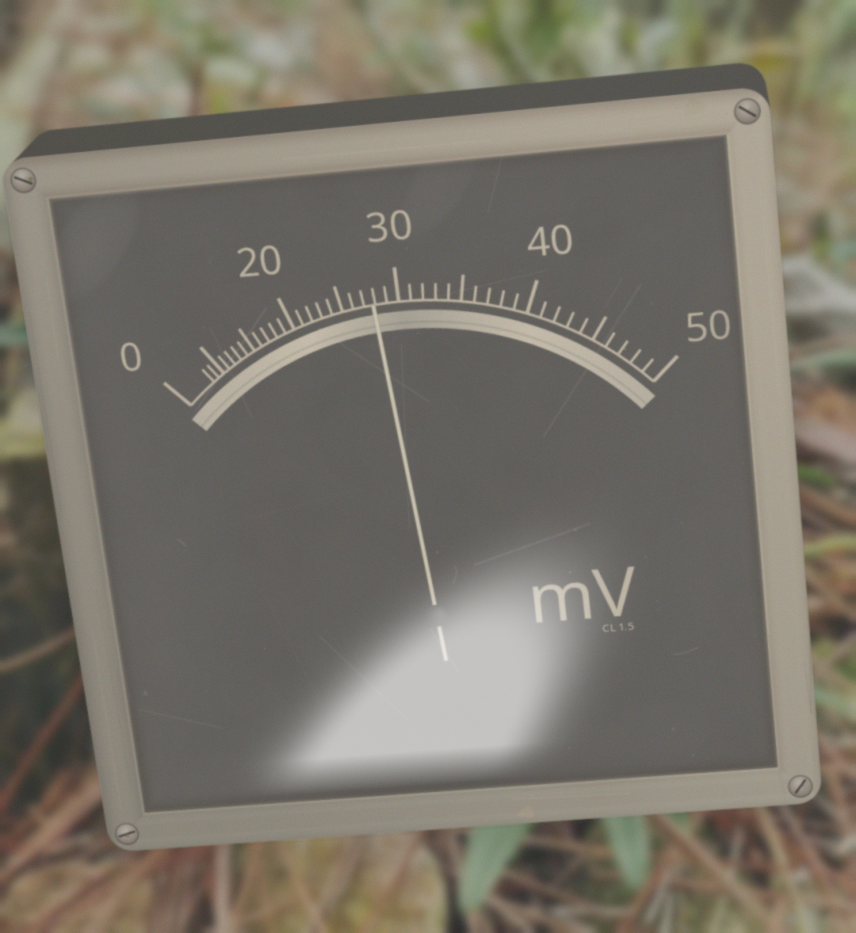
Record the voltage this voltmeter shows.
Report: 28 mV
